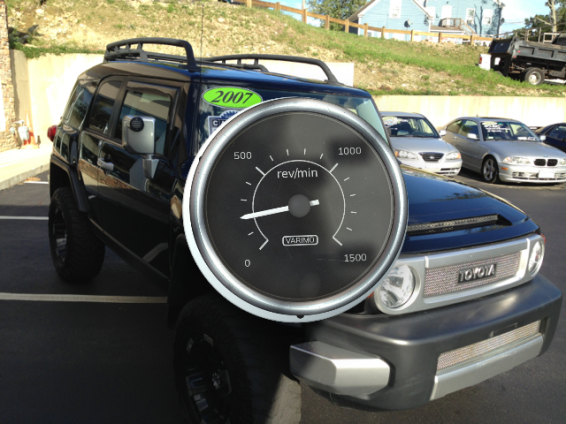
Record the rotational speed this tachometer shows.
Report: 200 rpm
